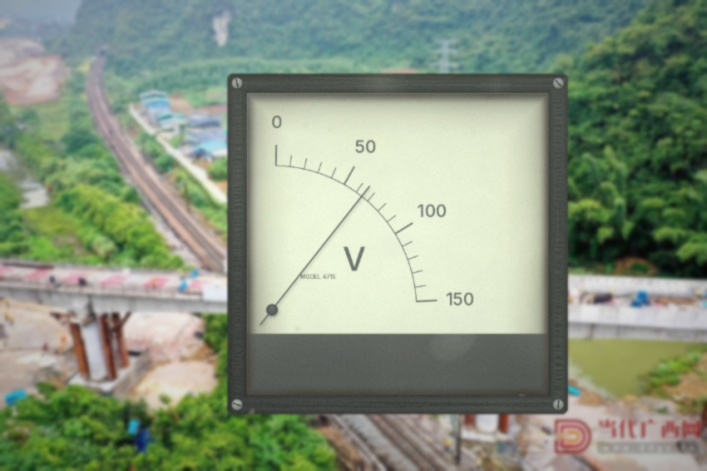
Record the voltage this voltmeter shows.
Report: 65 V
